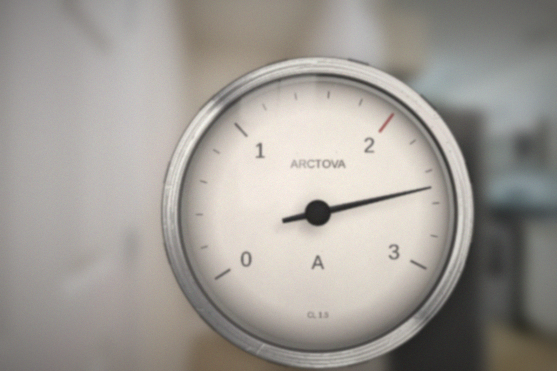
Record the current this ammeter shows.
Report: 2.5 A
